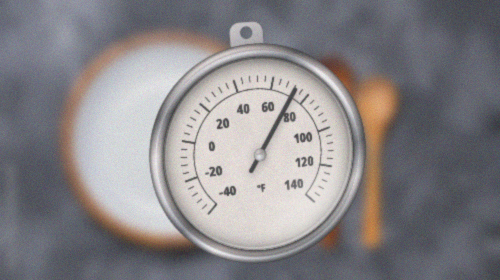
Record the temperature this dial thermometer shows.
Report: 72 °F
